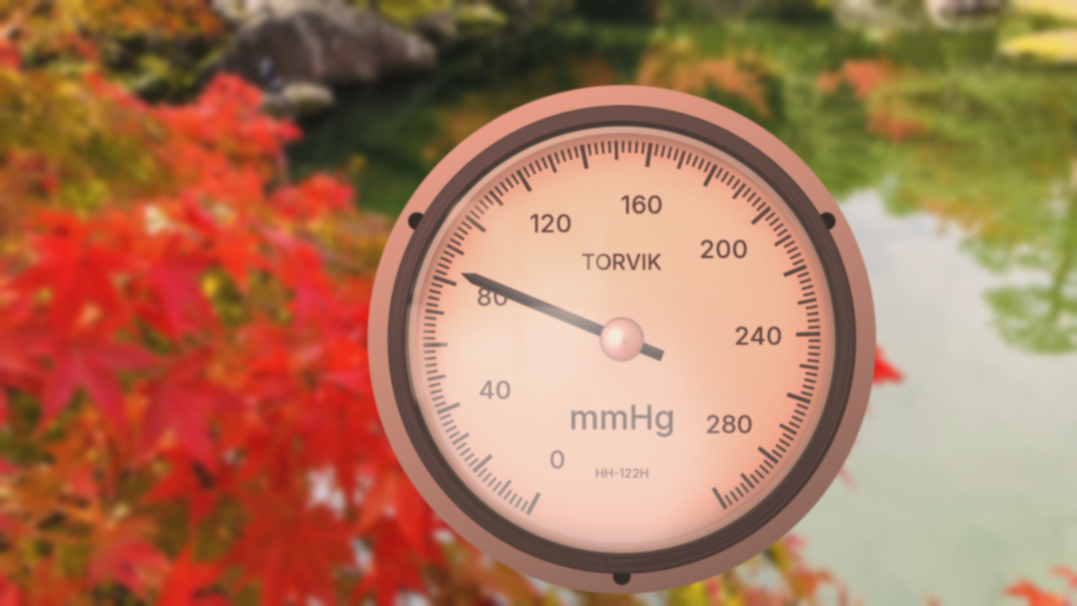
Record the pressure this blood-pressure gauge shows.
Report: 84 mmHg
